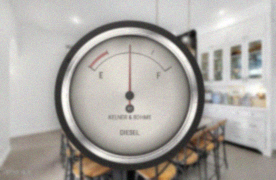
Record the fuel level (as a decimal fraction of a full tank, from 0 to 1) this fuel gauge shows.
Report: 0.5
